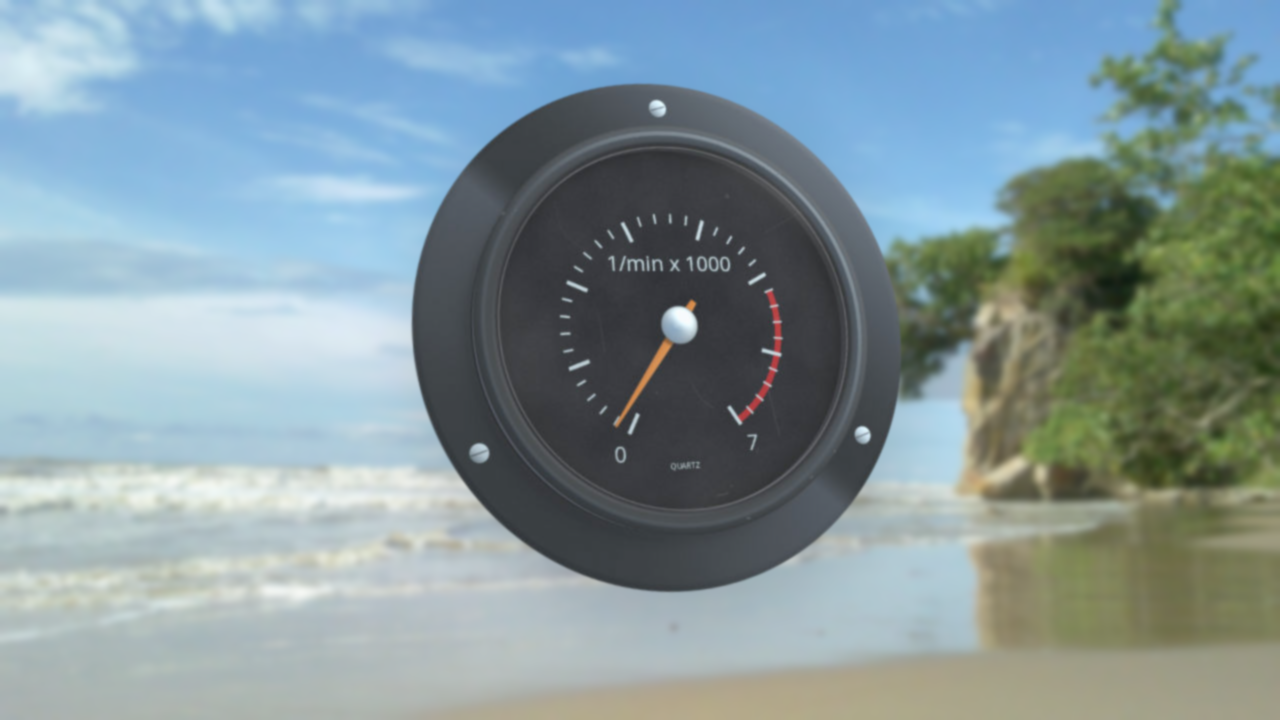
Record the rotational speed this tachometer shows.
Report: 200 rpm
